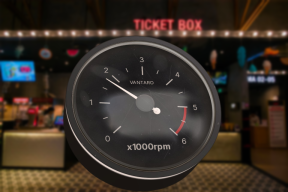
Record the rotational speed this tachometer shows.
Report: 1750 rpm
